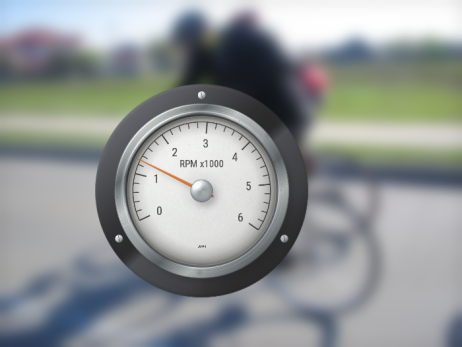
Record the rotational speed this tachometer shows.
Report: 1300 rpm
